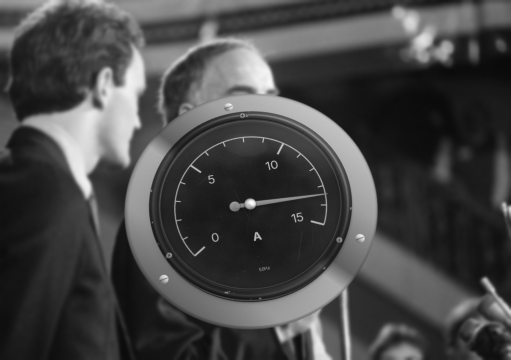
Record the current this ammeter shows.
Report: 13.5 A
